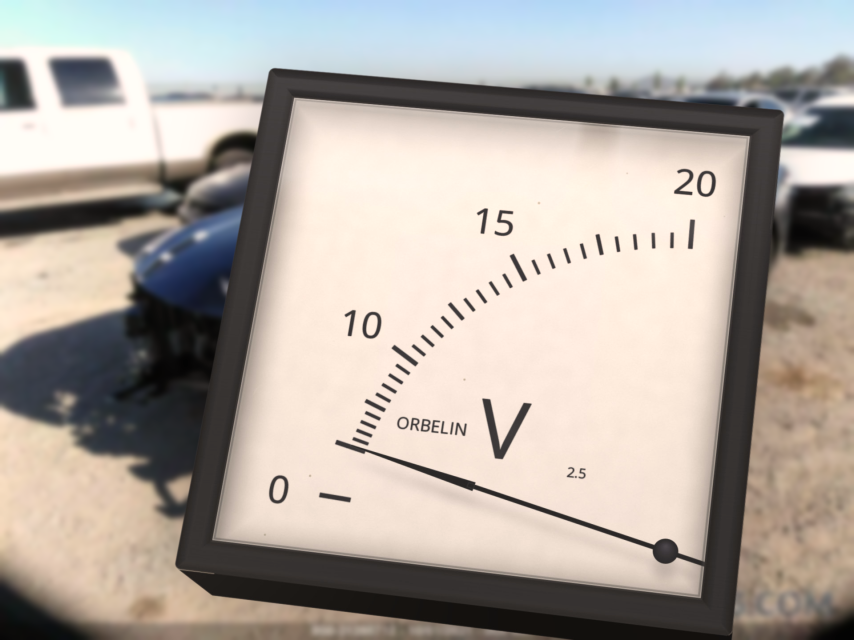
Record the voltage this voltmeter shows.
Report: 5 V
